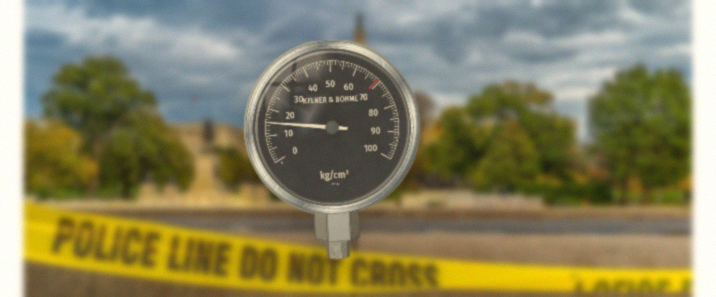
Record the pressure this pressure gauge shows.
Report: 15 kg/cm²
